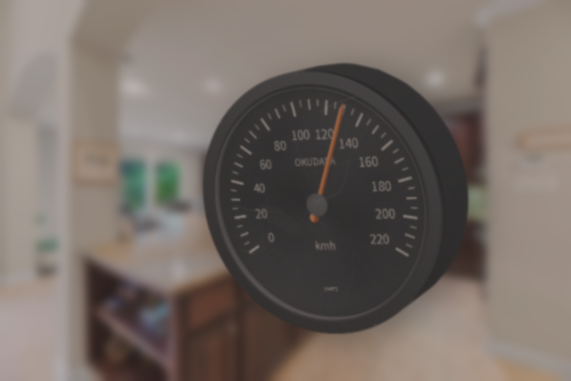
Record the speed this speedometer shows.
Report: 130 km/h
